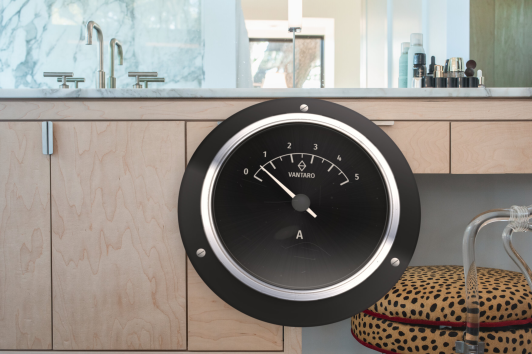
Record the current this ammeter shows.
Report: 0.5 A
